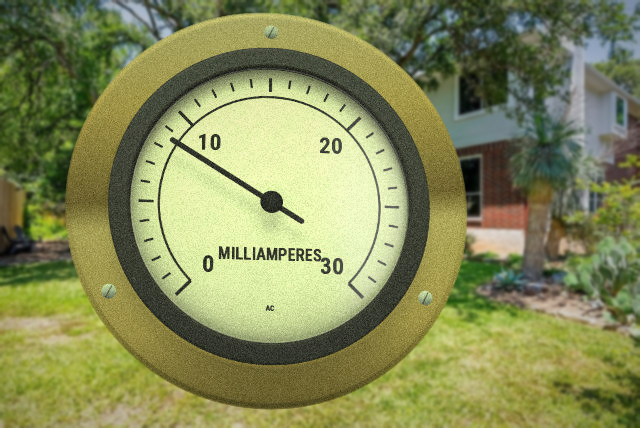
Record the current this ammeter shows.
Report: 8.5 mA
